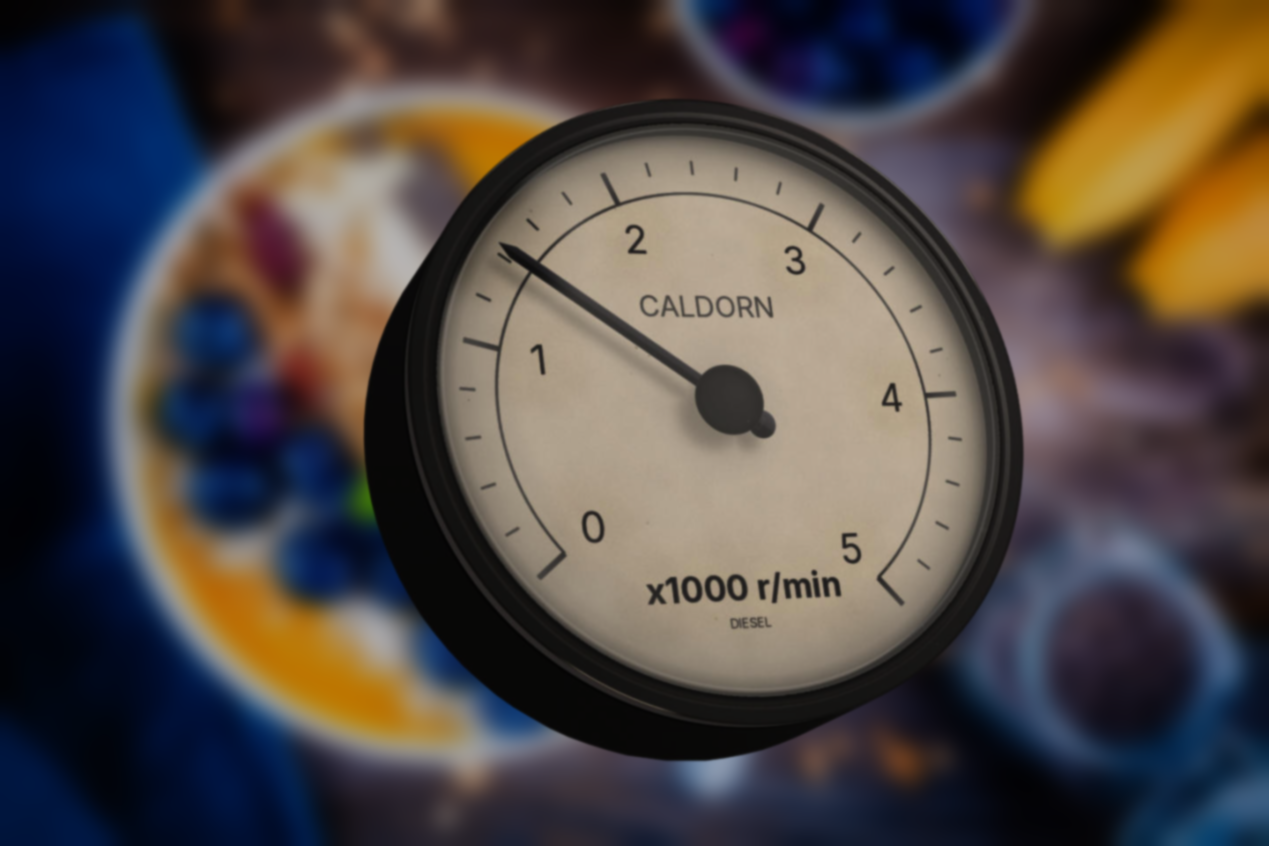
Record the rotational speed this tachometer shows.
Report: 1400 rpm
